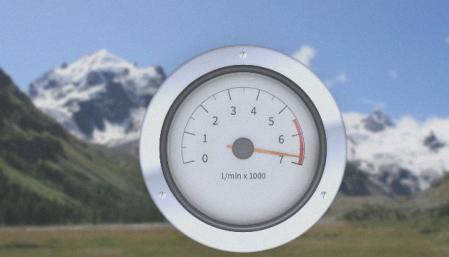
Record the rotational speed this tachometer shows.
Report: 6750 rpm
